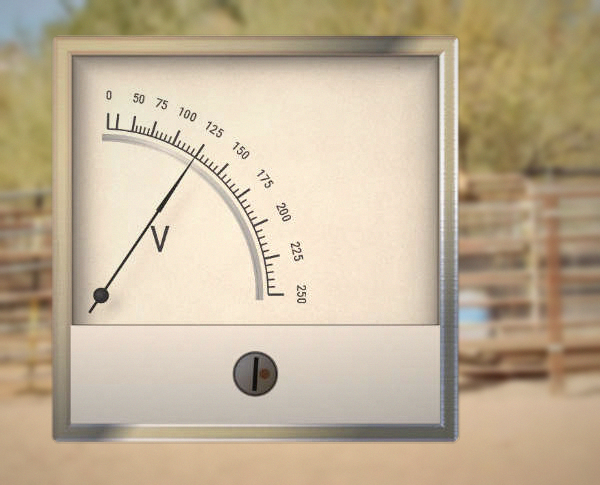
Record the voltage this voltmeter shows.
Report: 125 V
